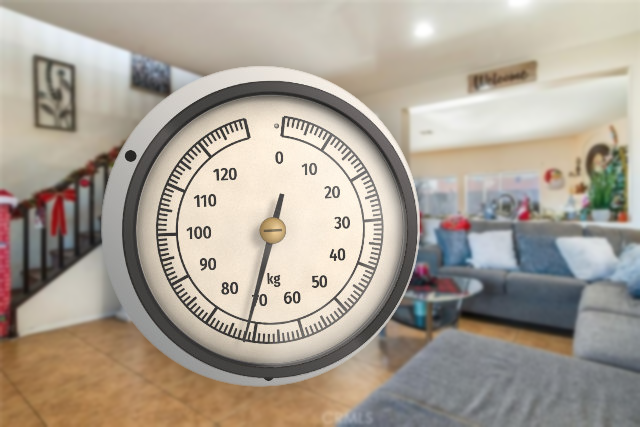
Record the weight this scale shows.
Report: 72 kg
